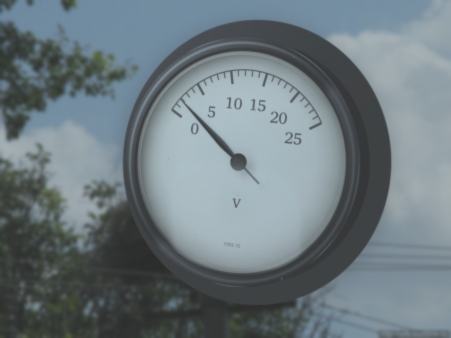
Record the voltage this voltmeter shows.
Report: 2 V
